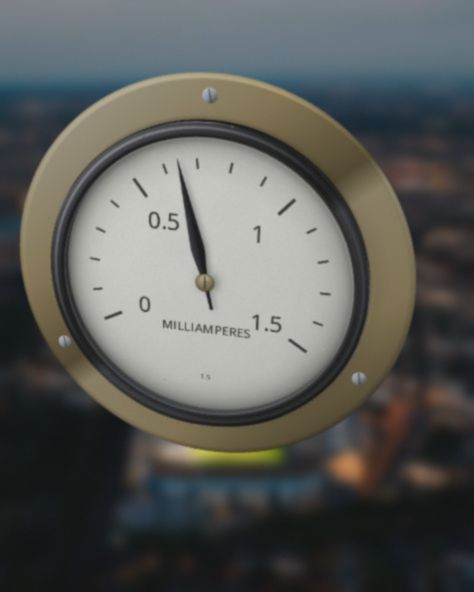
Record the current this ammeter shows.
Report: 0.65 mA
